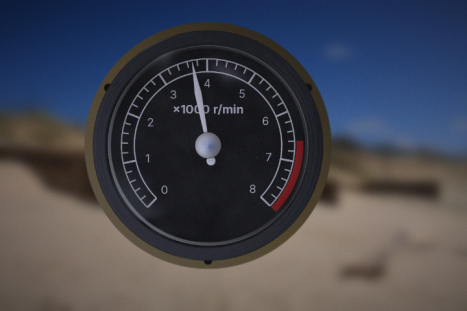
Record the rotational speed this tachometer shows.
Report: 3700 rpm
